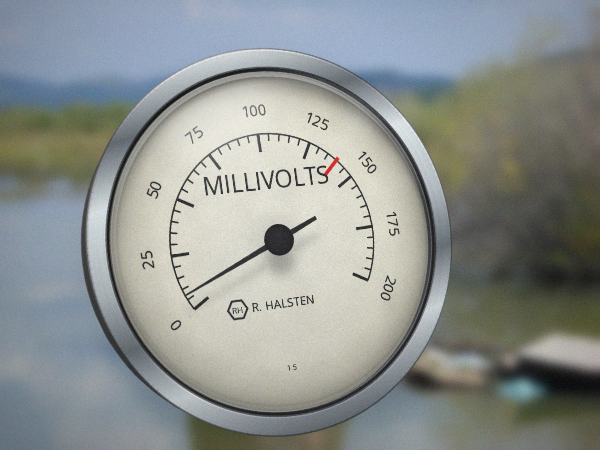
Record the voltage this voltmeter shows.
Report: 7.5 mV
